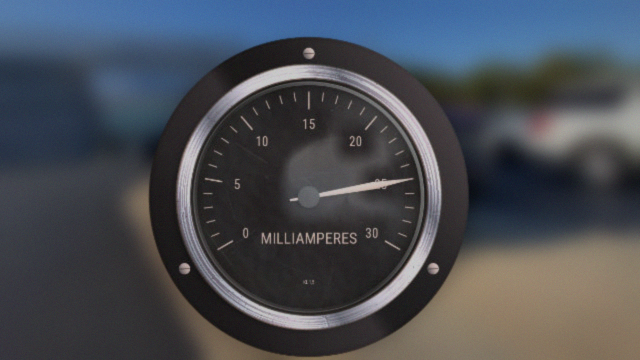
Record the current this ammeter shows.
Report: 25 mA
